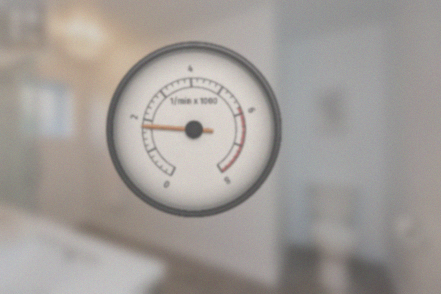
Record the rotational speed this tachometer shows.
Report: 1800 rpm
